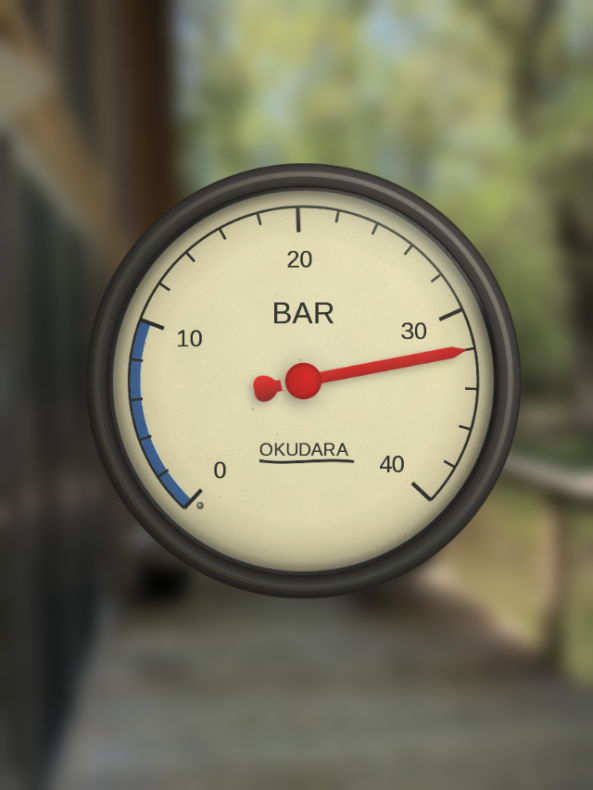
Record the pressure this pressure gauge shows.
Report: 32 bar
